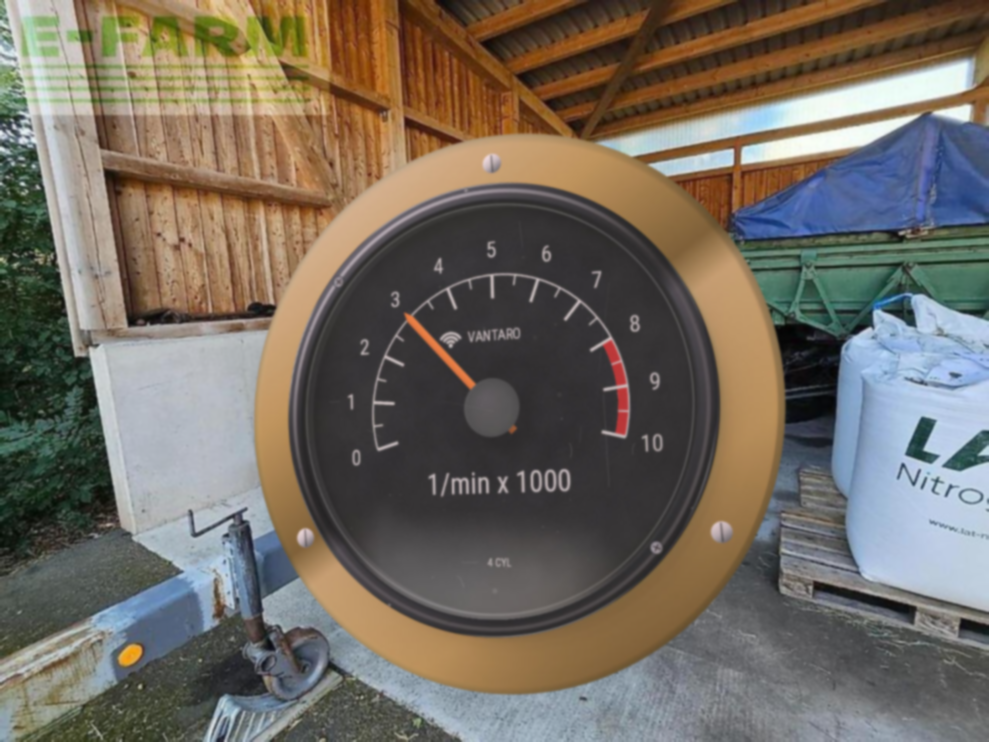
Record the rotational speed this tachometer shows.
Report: 3000 rpm
